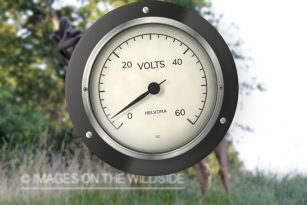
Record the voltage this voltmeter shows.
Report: 3 V
